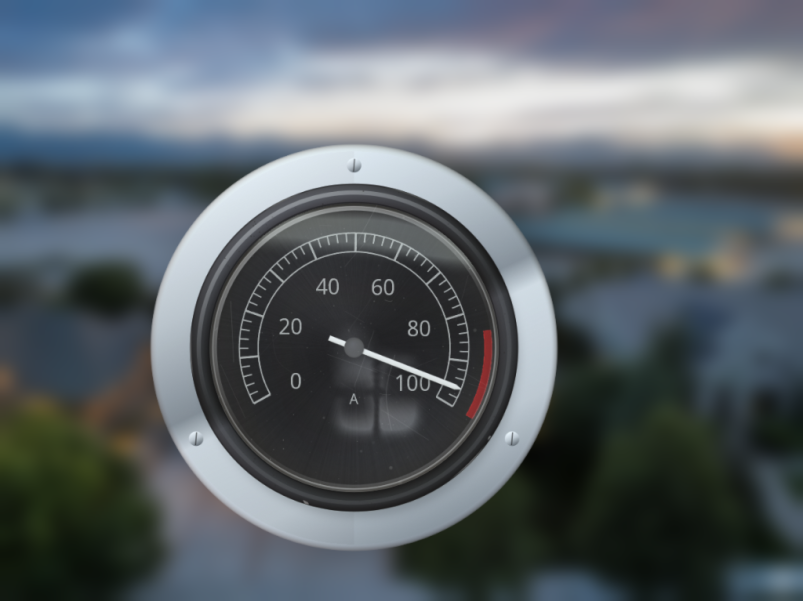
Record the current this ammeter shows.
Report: 96 A
